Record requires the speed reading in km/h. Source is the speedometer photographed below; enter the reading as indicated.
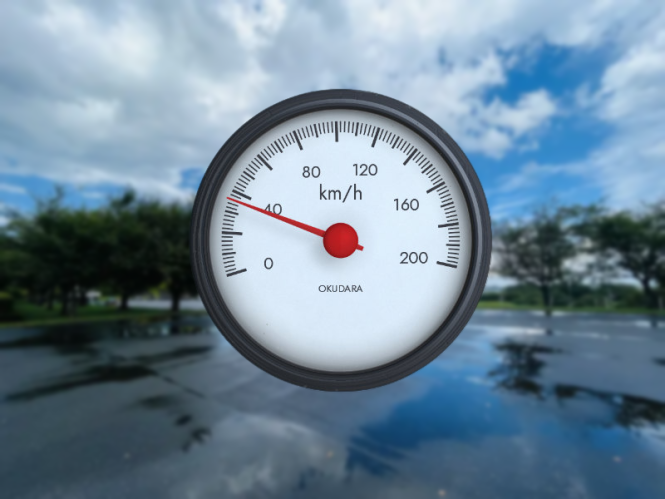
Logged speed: 36 km/h
